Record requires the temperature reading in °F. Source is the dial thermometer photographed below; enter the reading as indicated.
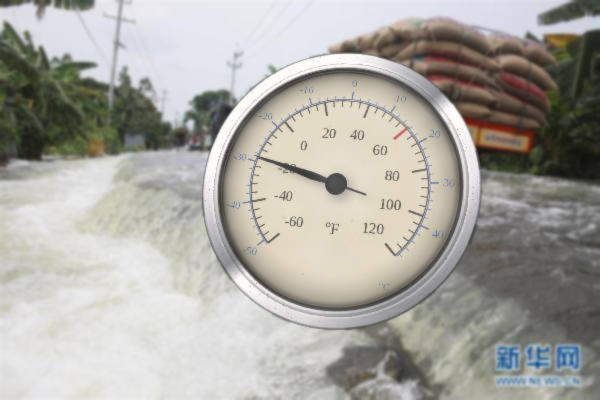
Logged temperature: -20 °F
